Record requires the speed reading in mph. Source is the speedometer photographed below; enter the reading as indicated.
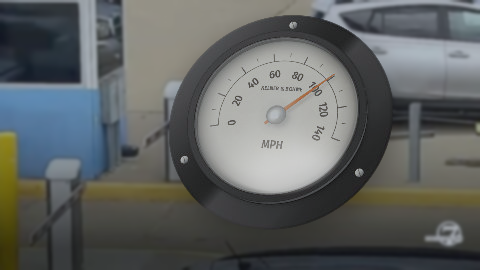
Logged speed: 100 mph
